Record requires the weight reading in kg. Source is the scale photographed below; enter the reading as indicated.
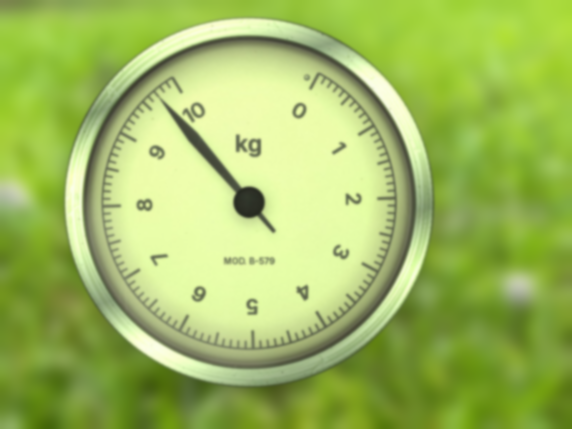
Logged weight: 9.7 kg
